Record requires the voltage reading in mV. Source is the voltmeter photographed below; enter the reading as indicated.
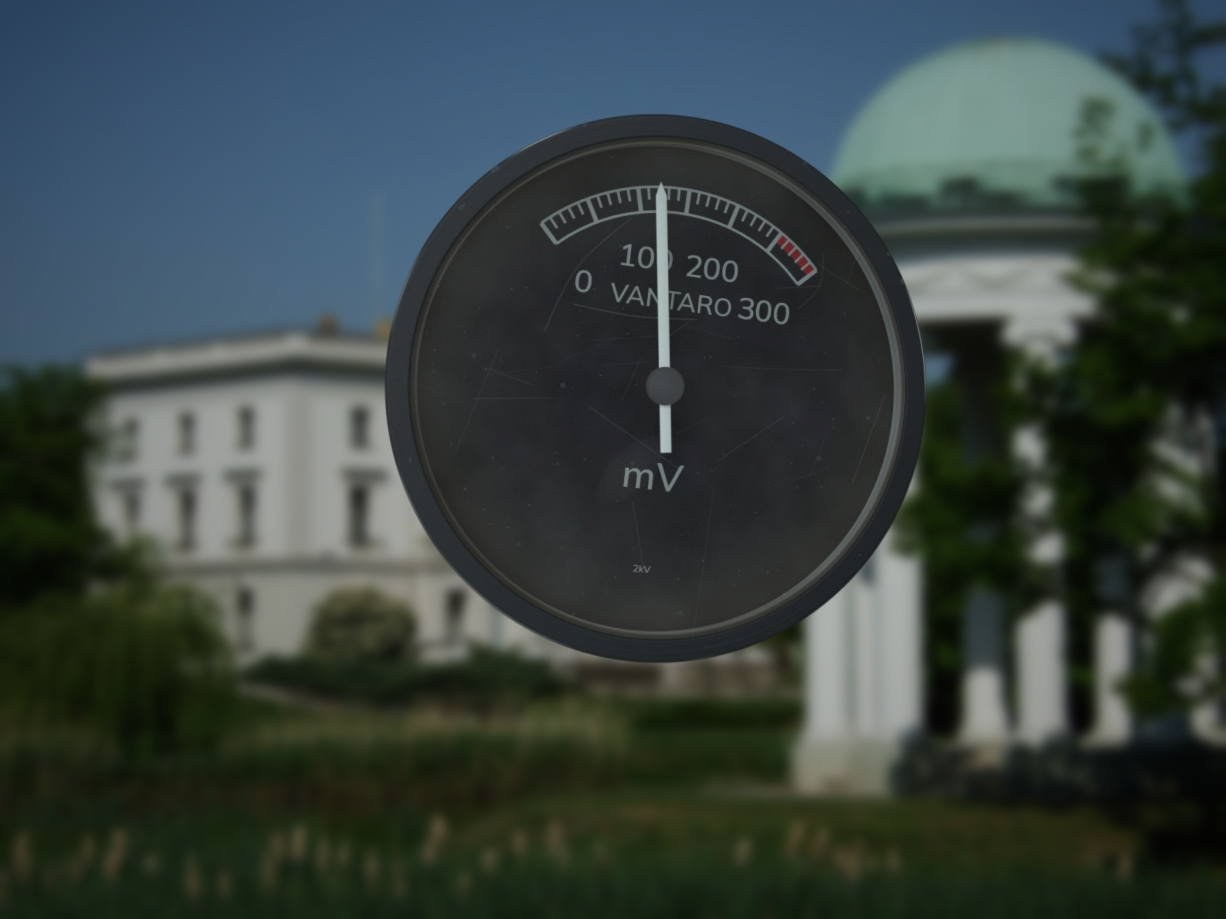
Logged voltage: 120 mV
